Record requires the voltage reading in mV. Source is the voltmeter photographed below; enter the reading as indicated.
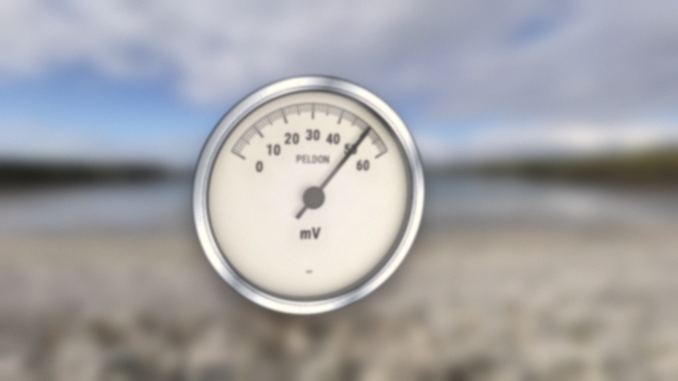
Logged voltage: 50 mV
